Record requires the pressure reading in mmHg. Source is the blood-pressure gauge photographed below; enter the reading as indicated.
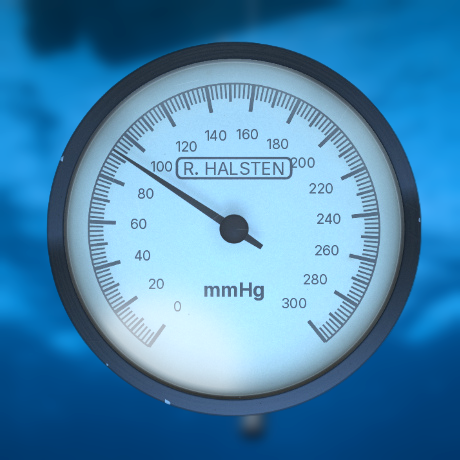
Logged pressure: 92 mmHg
